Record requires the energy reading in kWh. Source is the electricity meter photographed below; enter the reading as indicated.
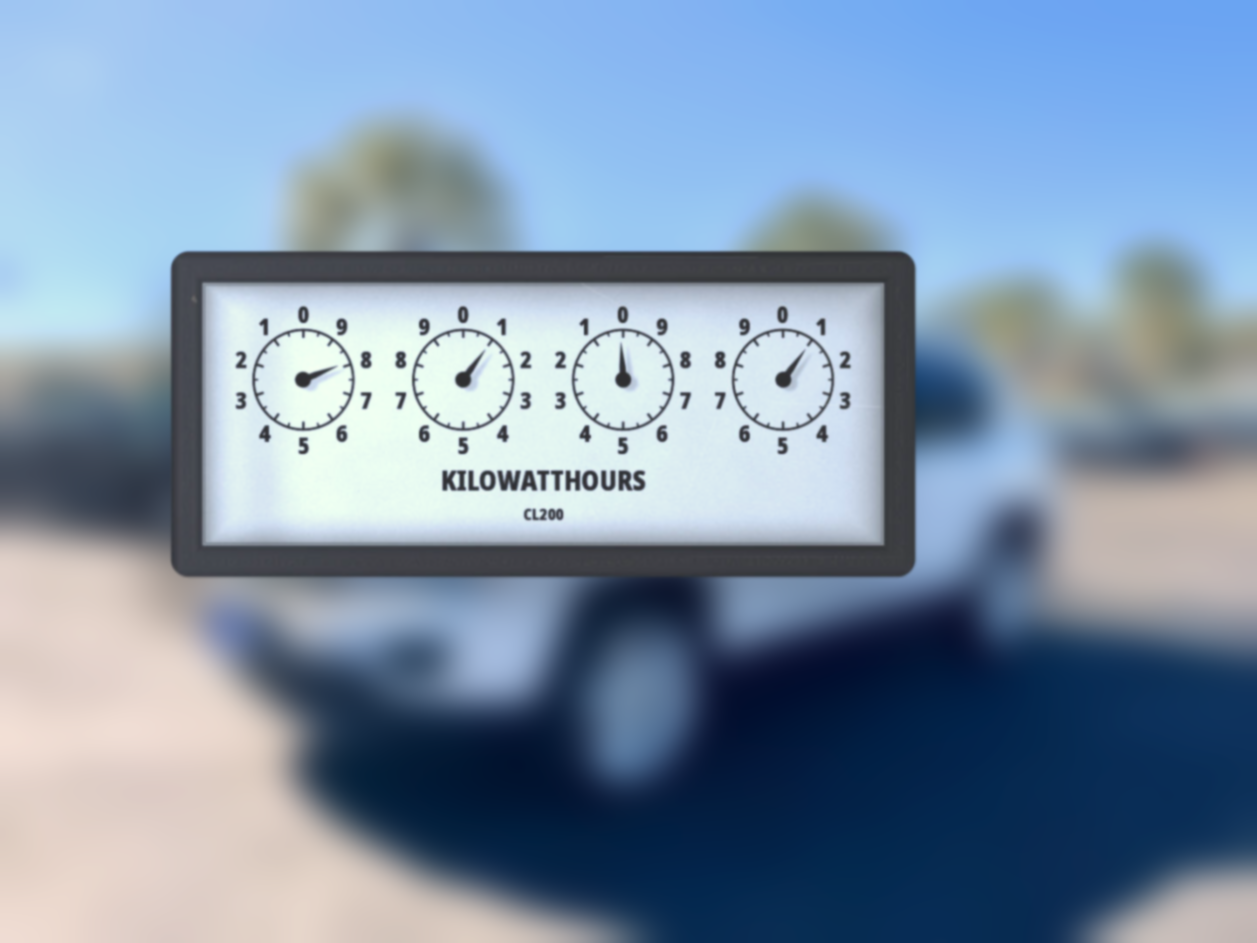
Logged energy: 8101 kWh
